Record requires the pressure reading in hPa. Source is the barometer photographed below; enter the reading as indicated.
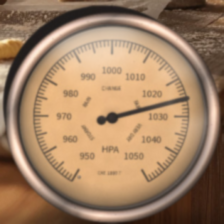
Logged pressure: 1025 hPa
